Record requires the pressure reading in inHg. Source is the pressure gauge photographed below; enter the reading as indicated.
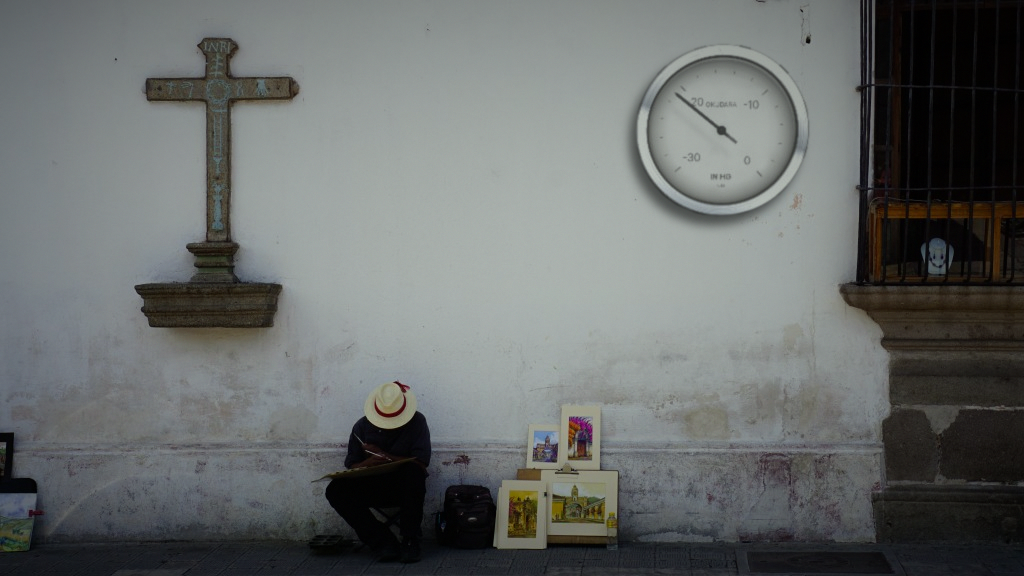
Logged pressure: -21 inHg
